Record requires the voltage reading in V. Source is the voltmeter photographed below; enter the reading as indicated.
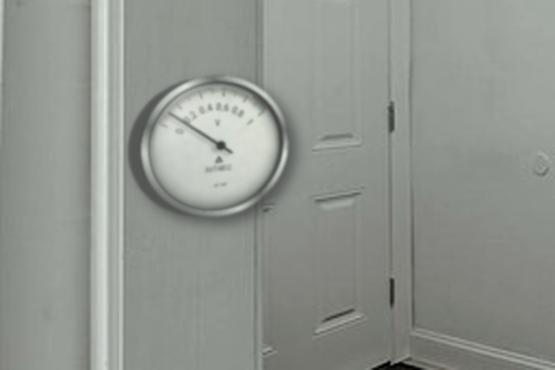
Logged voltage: 0.1 V
